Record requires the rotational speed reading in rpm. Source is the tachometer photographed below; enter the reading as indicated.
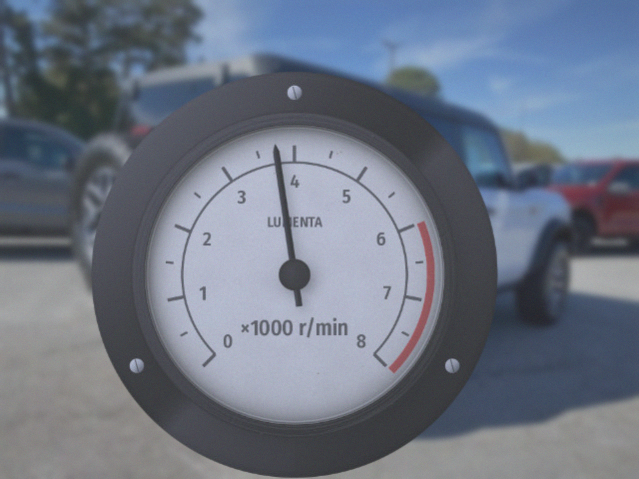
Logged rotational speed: 3750 rpm
